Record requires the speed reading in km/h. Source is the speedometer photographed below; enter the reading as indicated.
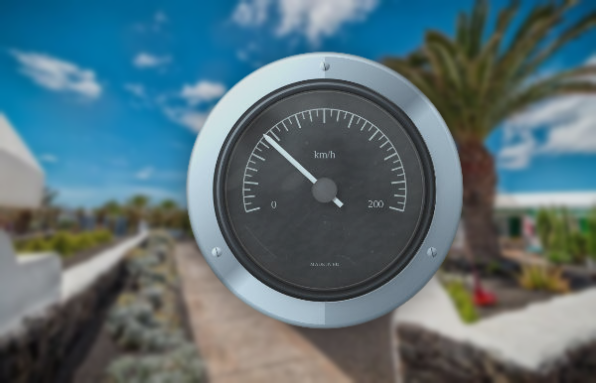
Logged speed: 55 km/h
